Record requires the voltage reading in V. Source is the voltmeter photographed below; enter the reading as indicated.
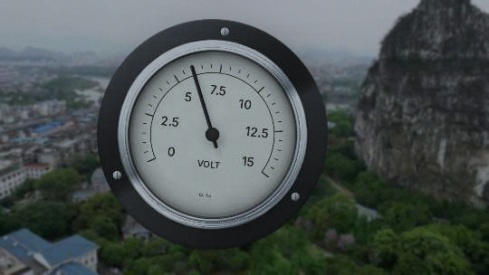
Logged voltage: 6 V
